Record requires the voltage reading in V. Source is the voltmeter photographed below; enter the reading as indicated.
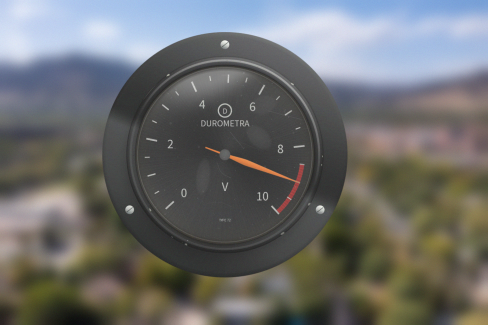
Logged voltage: 9 V
